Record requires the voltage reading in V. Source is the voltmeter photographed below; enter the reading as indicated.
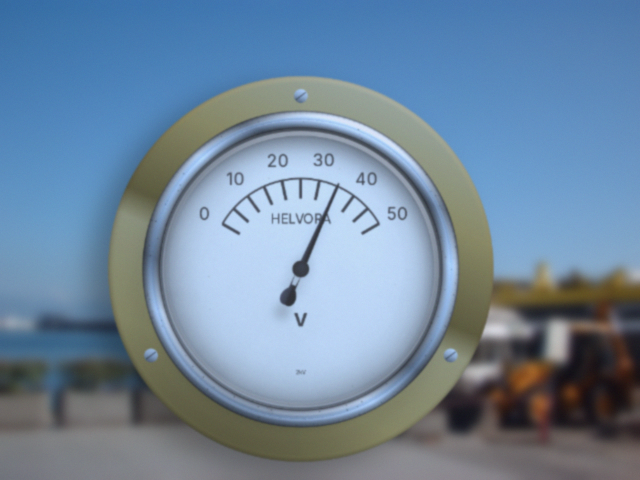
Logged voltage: 35 V
